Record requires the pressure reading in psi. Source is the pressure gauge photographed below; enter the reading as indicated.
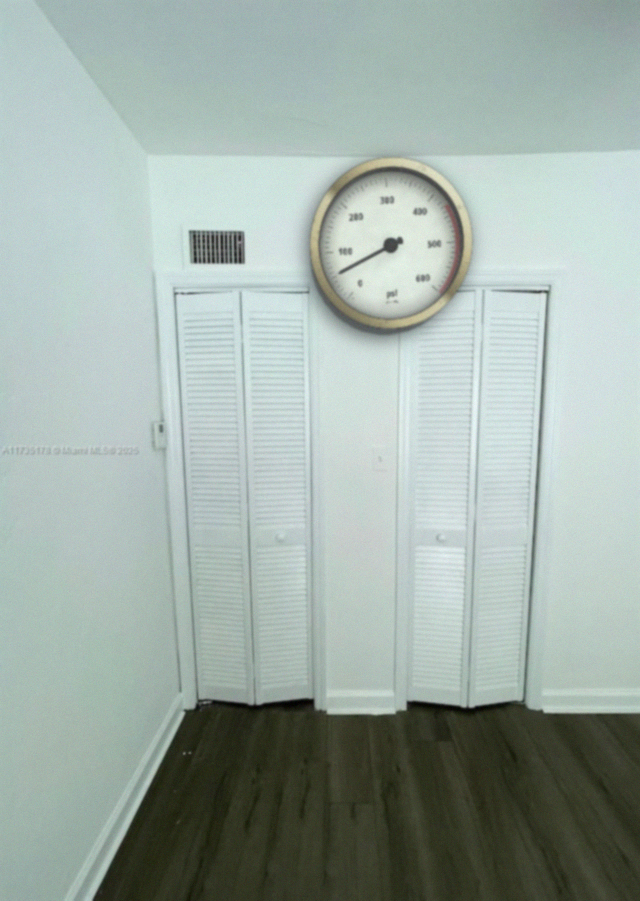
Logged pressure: 50 psi
